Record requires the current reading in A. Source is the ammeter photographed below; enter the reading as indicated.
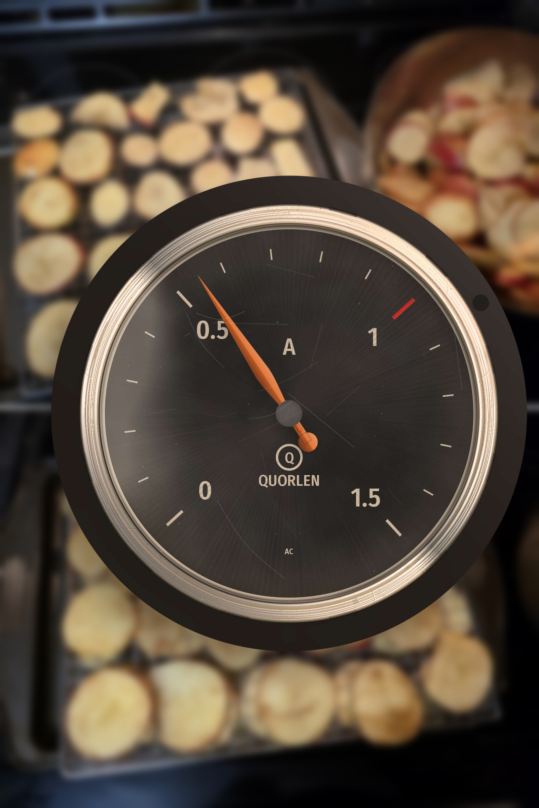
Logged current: 0.55 A
